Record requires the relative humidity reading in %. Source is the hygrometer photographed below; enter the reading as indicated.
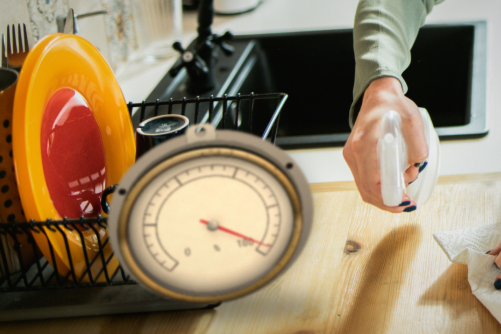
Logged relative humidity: 96 %
